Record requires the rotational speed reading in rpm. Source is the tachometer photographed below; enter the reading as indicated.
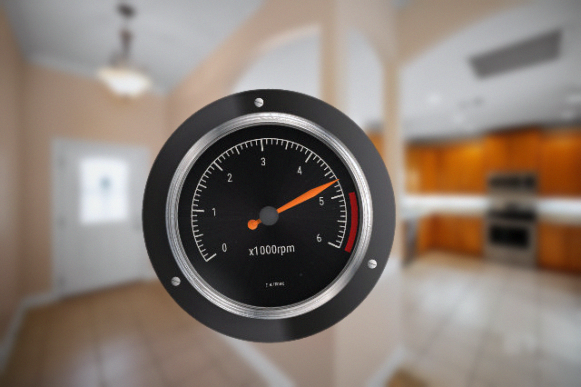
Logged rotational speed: 4700 rpm
